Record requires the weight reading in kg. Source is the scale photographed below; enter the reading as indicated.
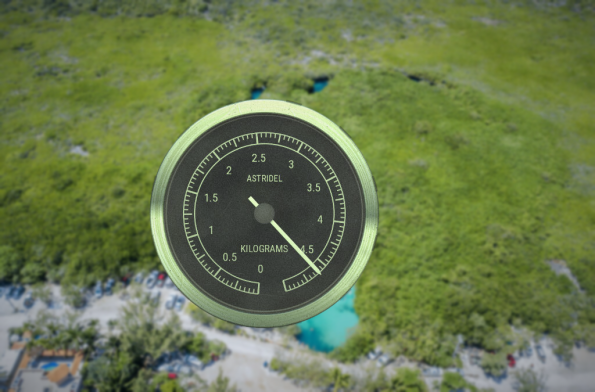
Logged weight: 4.6 kg
